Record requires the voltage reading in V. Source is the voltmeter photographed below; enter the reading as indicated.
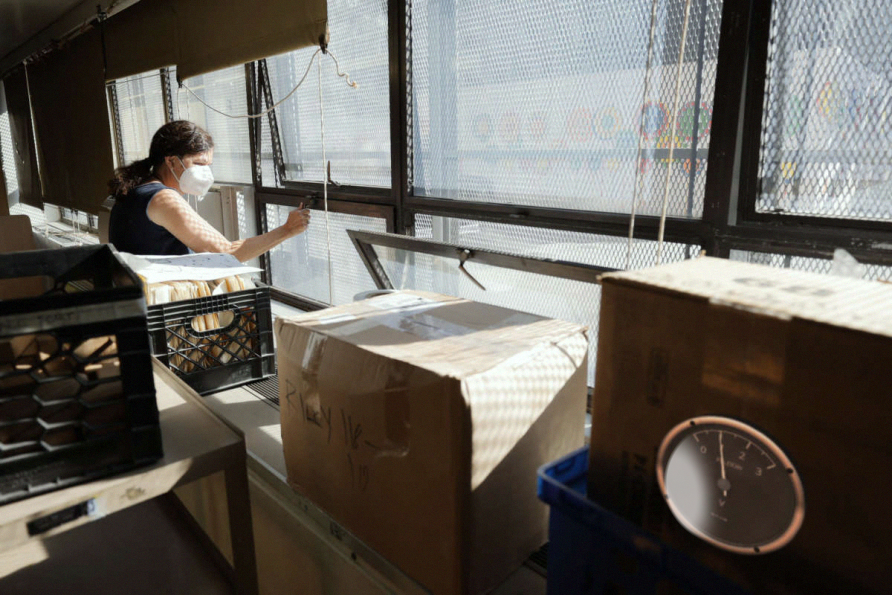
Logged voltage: 1 V
